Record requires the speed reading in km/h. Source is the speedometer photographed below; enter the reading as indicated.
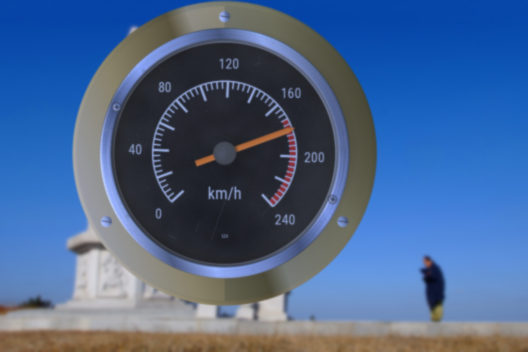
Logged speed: 180 km/h
